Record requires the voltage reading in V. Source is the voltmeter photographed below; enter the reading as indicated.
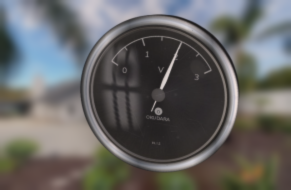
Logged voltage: 2 V
